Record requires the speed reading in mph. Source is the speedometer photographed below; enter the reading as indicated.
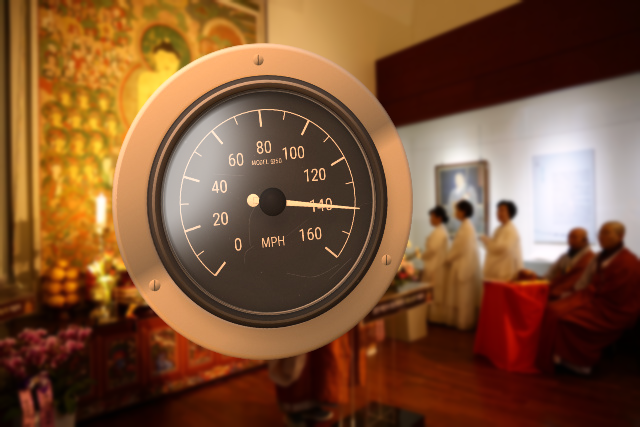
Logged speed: 140 mph
